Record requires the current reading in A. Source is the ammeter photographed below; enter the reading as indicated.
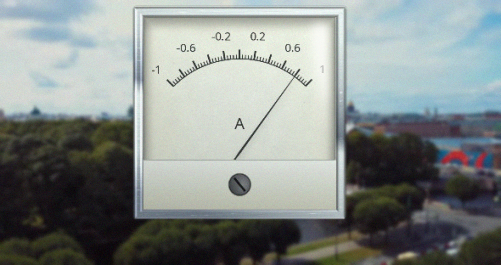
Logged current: 0.8 A
